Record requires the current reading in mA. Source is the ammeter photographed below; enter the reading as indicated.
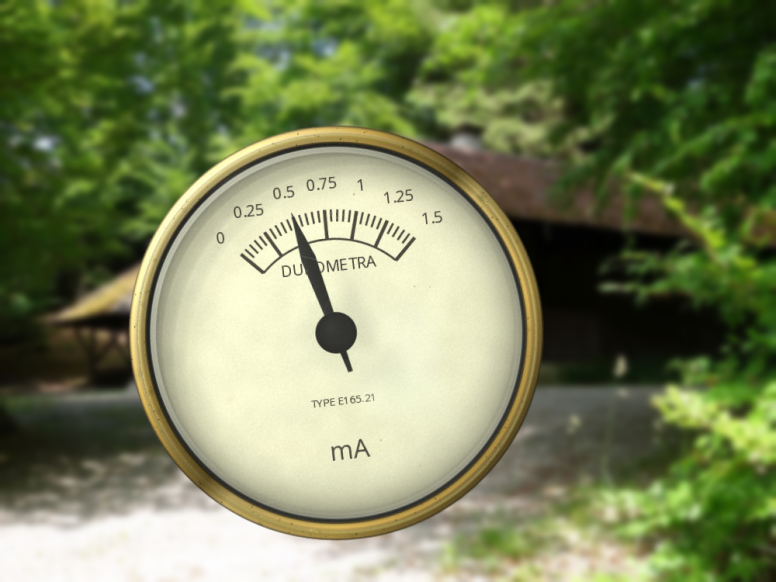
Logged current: 0.5 mA
